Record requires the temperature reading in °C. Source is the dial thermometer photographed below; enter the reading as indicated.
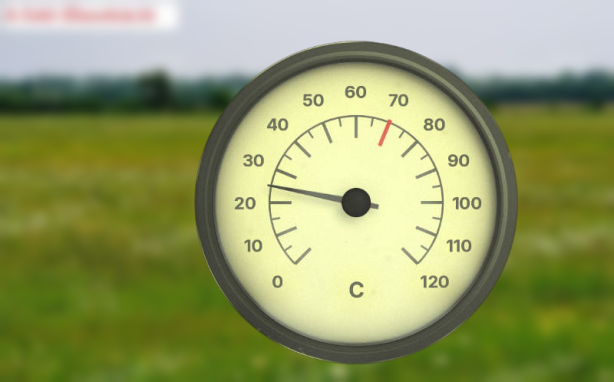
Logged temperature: 25 °C
